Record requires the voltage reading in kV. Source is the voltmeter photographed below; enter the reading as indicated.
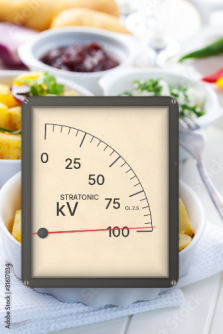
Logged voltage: 97.5 kV
